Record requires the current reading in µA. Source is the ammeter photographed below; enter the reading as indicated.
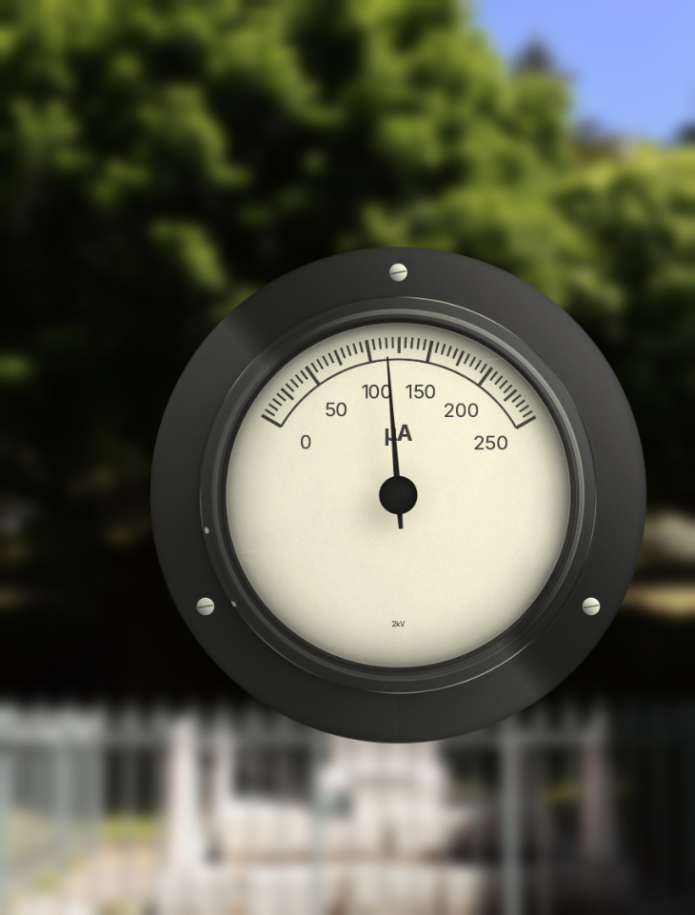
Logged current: 115 µA
